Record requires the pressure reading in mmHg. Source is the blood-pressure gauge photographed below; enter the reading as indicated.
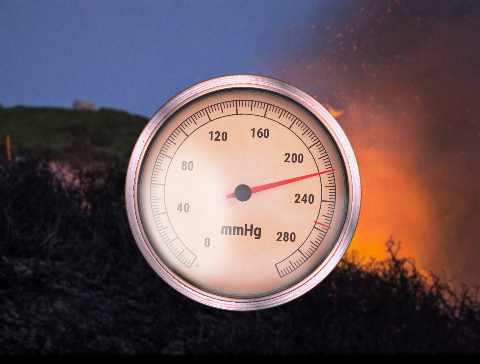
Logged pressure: 220 mmHg
